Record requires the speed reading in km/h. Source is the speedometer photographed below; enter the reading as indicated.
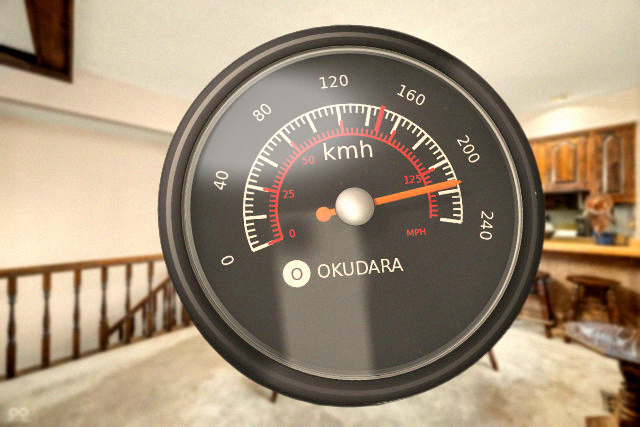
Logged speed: 216 km/h
